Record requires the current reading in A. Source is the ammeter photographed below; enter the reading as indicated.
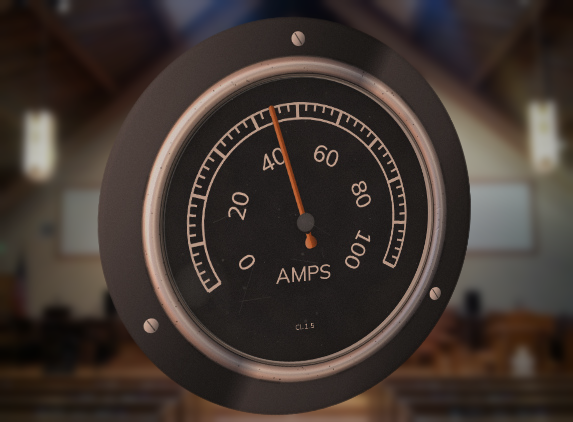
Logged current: 44 A
